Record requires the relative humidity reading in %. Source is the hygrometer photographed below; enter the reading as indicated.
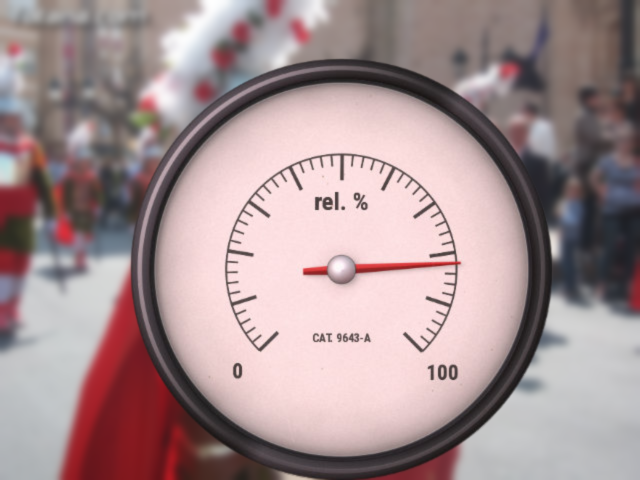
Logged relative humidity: 82 %
